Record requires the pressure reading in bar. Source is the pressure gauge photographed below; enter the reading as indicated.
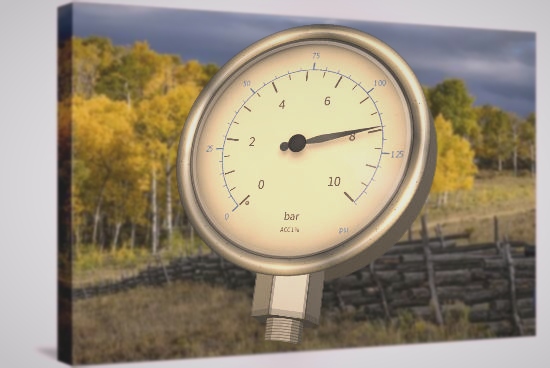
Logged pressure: 8 bar
